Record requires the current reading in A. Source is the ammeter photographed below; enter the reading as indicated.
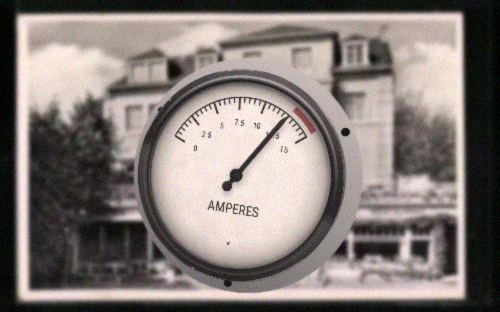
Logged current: 12.5 A
